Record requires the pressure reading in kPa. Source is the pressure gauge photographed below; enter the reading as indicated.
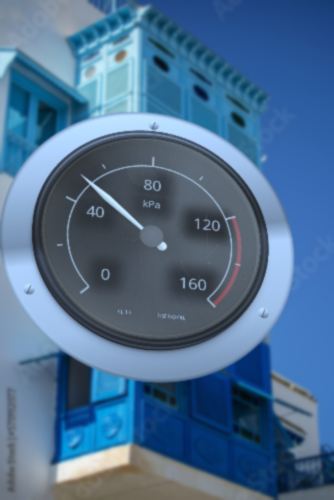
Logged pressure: 50 kPa
